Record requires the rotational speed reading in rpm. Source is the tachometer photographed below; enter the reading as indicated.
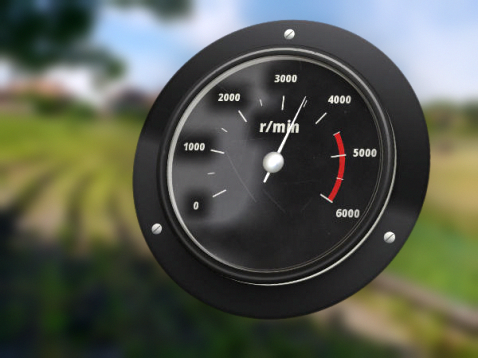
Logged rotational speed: 3500 rpm
